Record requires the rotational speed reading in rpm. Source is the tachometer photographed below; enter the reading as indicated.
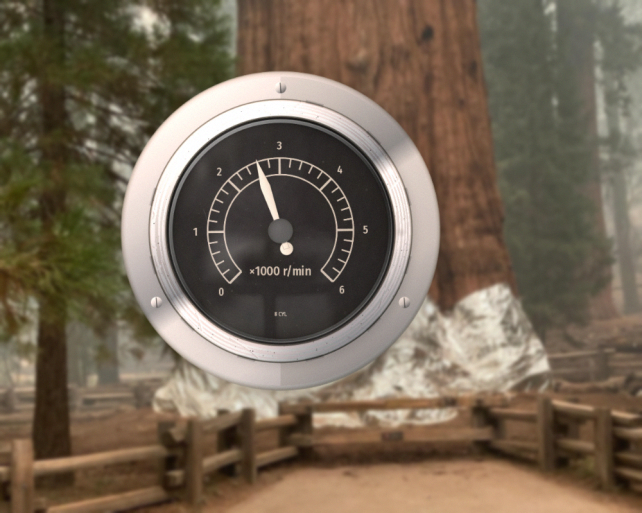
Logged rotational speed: 2600 rpm
